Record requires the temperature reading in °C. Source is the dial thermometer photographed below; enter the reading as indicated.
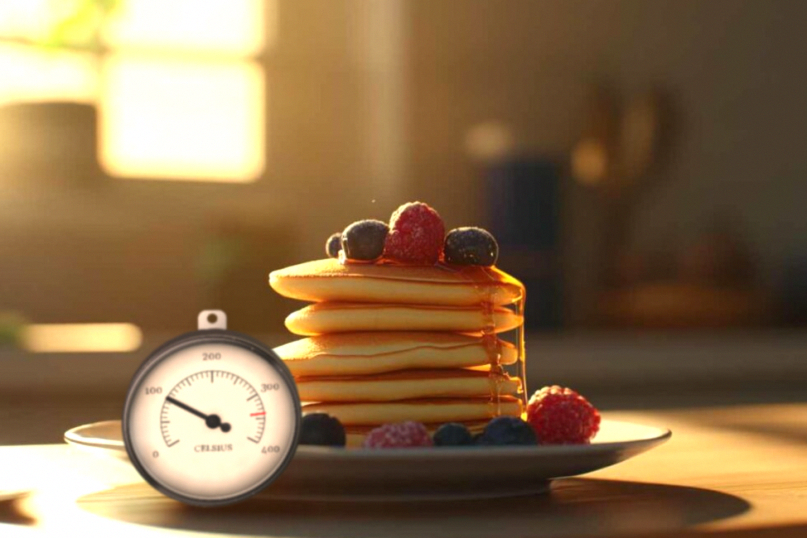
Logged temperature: 100 °C
